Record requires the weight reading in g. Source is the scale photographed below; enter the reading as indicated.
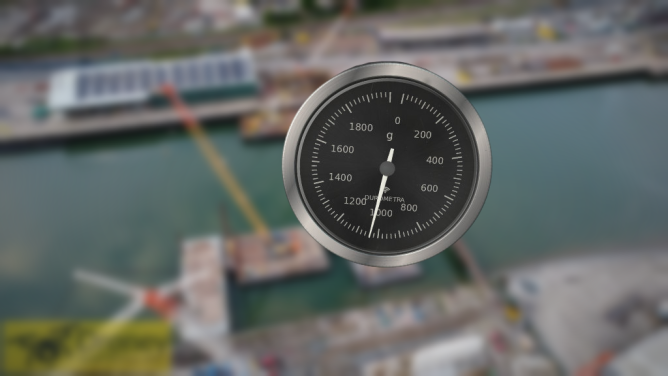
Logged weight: 1040 g
